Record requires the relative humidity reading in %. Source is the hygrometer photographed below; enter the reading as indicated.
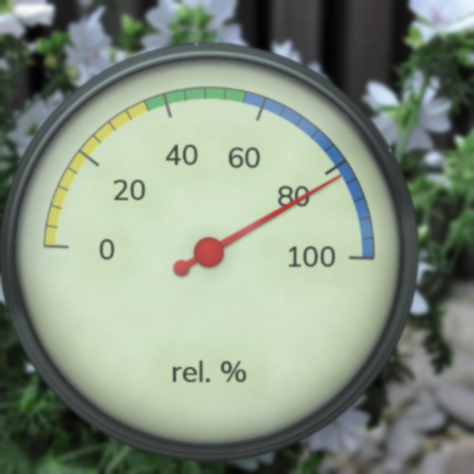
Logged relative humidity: 82 %
